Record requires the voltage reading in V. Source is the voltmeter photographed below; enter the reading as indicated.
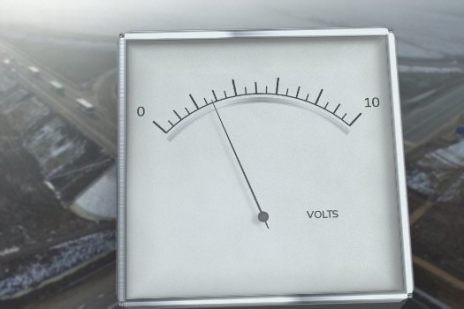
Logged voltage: 2.75 V
